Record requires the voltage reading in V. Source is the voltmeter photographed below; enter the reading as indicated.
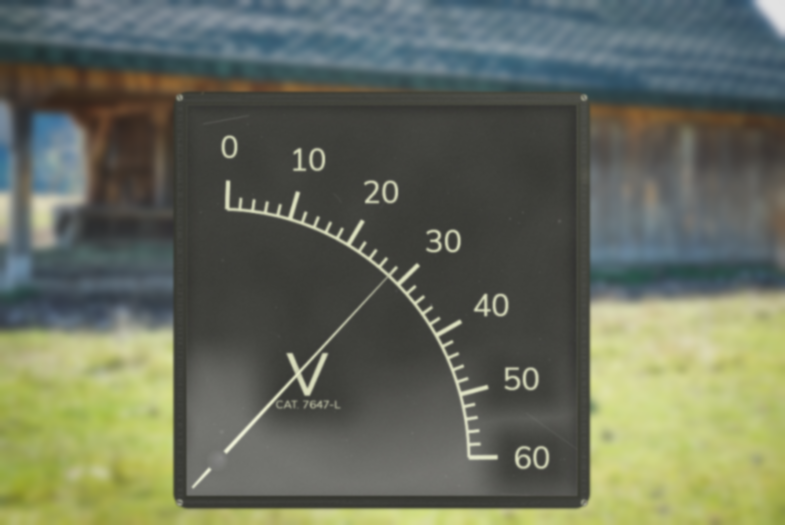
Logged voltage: 28 V
